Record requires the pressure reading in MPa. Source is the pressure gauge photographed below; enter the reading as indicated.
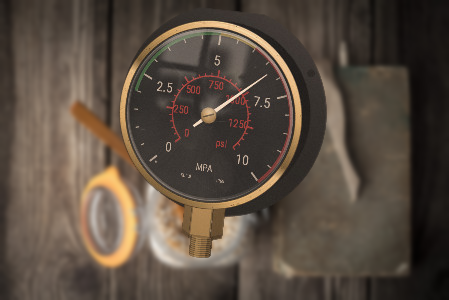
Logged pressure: 6.75 MPa
